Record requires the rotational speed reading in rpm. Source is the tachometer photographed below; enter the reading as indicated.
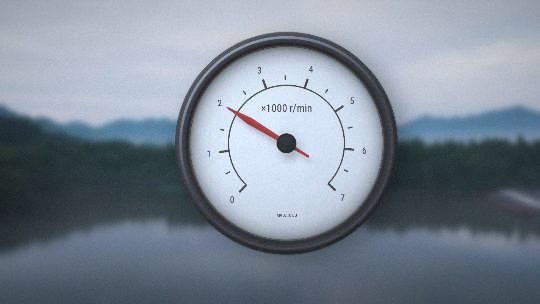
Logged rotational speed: 2000 rpm
